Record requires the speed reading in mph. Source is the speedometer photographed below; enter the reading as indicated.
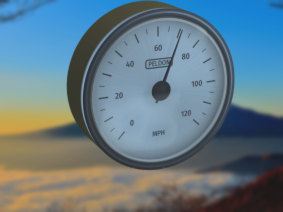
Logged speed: 70 mph
